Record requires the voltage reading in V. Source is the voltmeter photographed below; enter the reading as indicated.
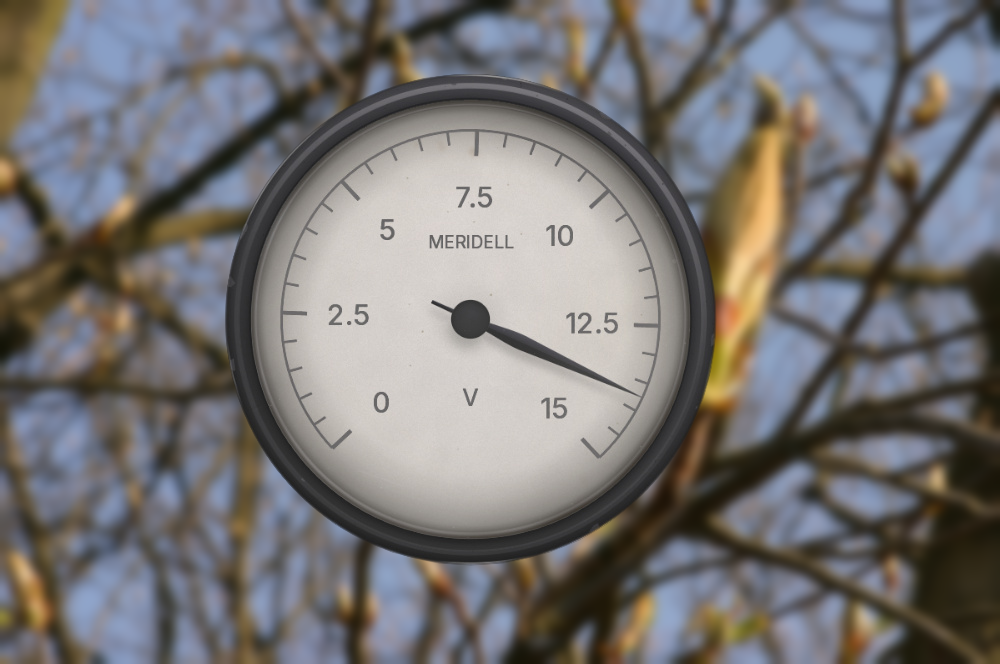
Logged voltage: 13.75 V
